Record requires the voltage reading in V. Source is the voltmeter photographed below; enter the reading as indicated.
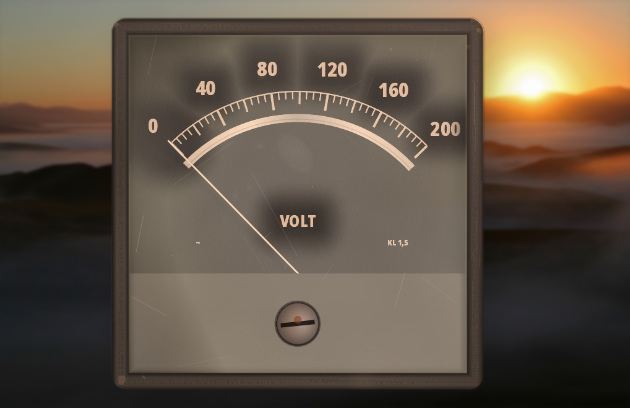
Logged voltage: 0 V
